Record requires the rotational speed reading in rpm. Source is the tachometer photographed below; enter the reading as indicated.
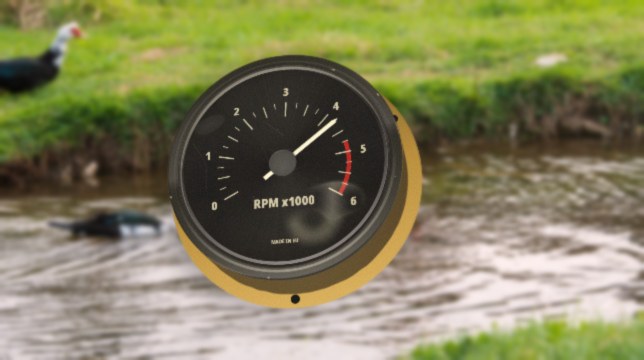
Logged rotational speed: 4250 rpm
